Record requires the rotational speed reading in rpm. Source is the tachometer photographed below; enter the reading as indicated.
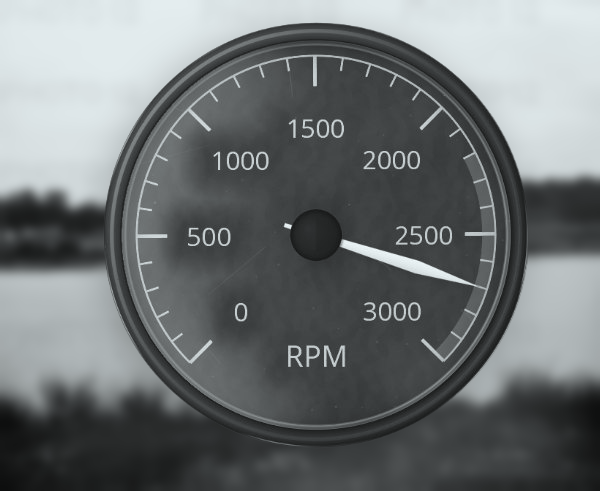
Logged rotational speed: 2700 rpm
